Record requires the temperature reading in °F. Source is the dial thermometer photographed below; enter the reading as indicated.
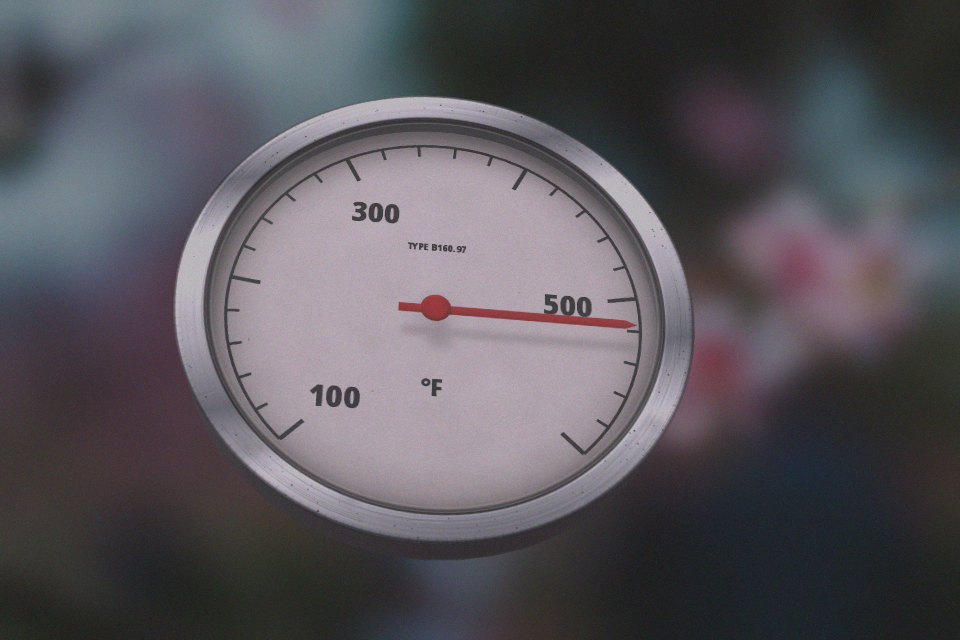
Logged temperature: 520 °F
